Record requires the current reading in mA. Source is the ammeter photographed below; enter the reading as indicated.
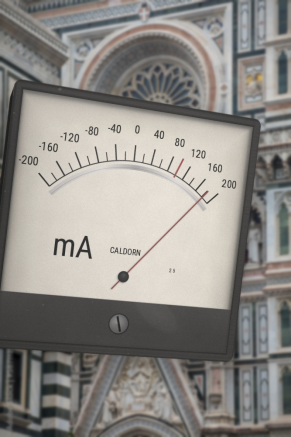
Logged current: 180 mA
